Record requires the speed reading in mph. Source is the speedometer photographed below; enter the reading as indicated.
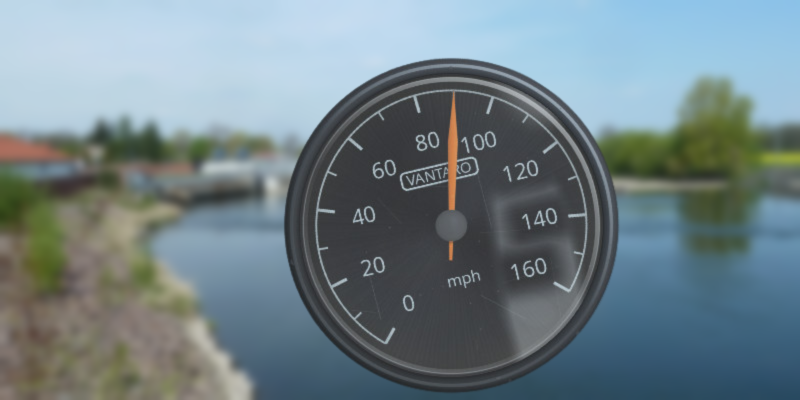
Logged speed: 90 mph
